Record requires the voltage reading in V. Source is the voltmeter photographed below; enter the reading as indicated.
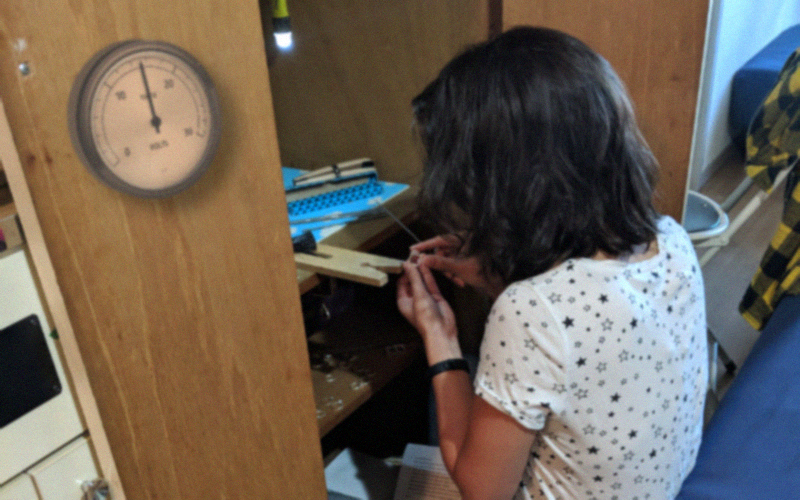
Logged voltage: 15 V
